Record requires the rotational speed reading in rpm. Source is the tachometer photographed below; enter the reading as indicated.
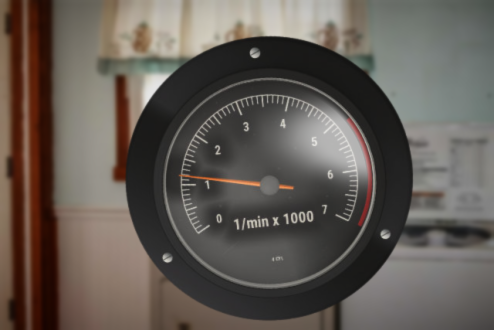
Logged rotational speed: 1200 rpm
